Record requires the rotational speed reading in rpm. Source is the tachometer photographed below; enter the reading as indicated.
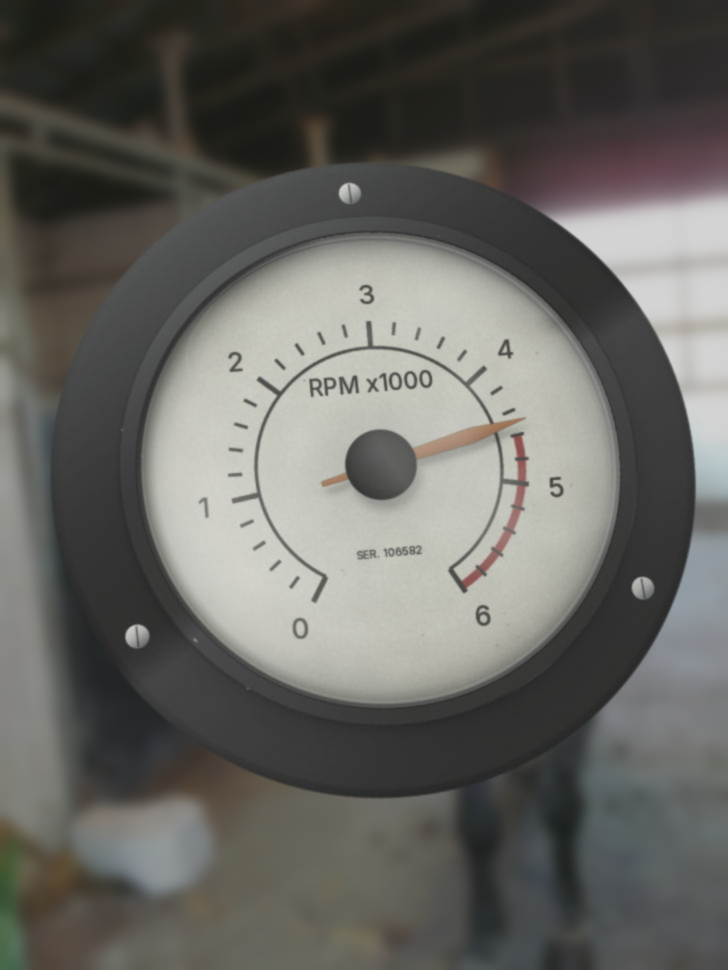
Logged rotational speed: 4500 rpm
